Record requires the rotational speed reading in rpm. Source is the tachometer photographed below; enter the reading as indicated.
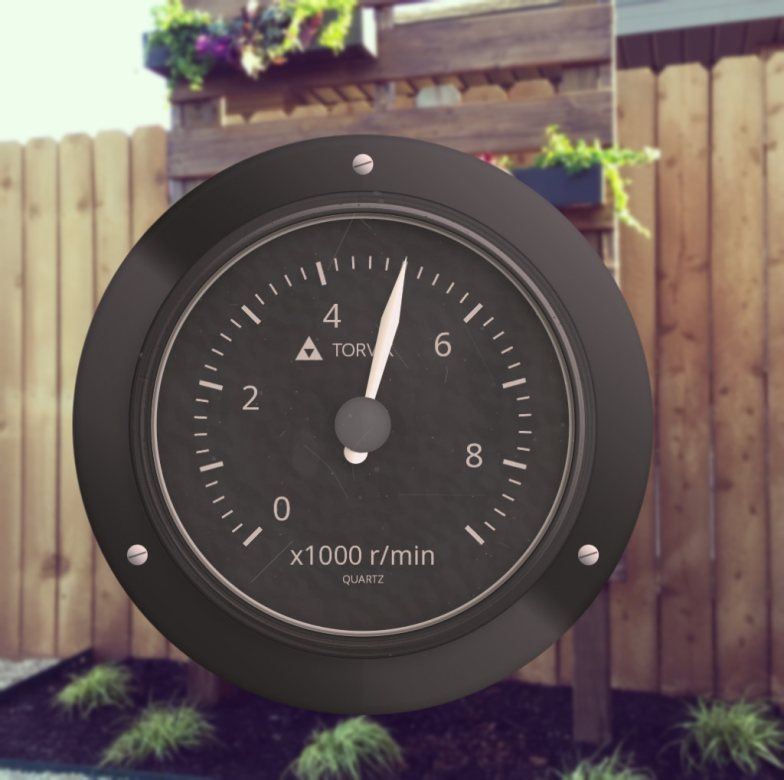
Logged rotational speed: 5000 rpm
